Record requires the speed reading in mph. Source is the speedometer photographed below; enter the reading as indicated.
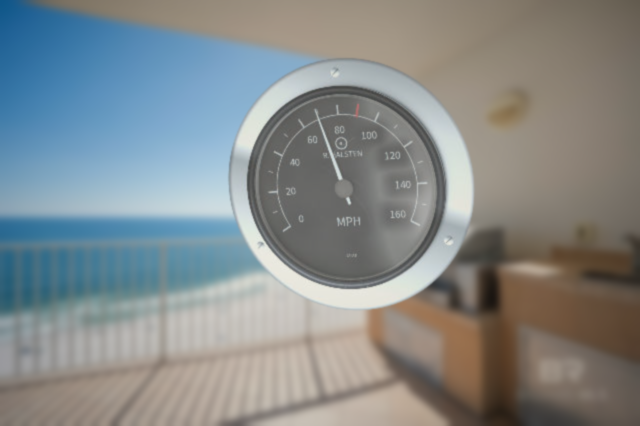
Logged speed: 70 mph
